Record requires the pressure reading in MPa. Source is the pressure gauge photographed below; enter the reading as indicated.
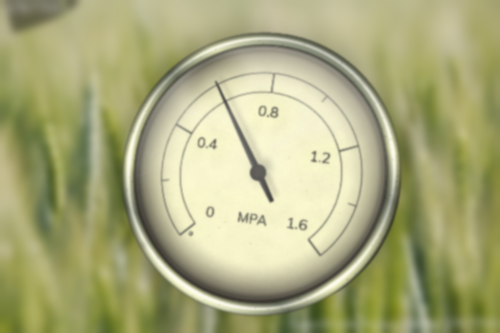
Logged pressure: 0.6 MPa
